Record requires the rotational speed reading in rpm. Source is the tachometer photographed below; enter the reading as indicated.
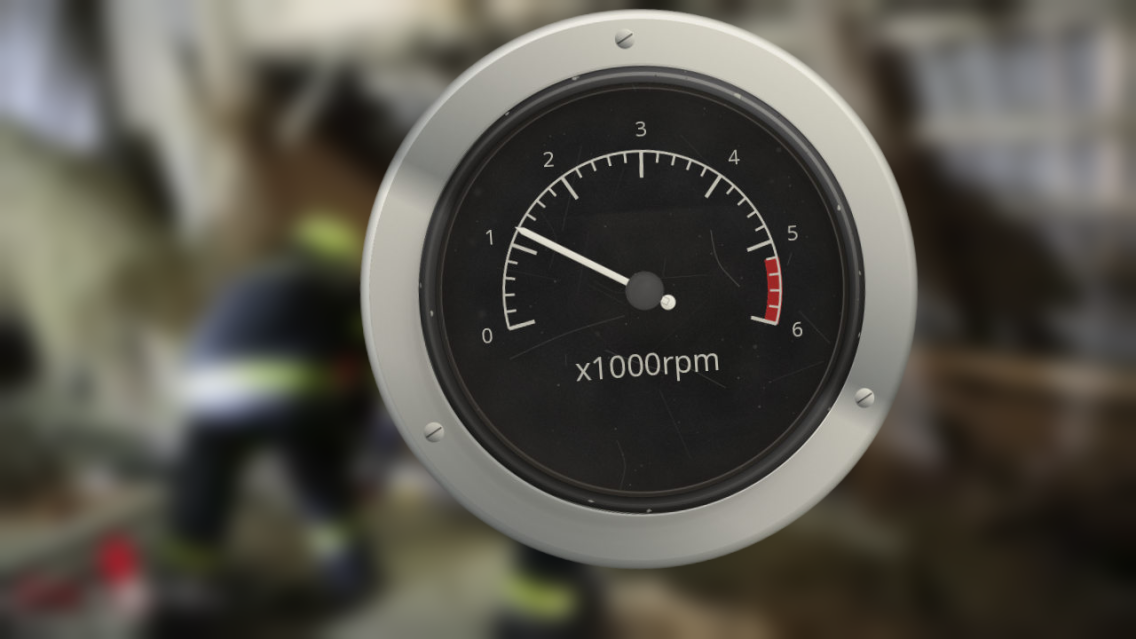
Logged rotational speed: 1200 rpm
